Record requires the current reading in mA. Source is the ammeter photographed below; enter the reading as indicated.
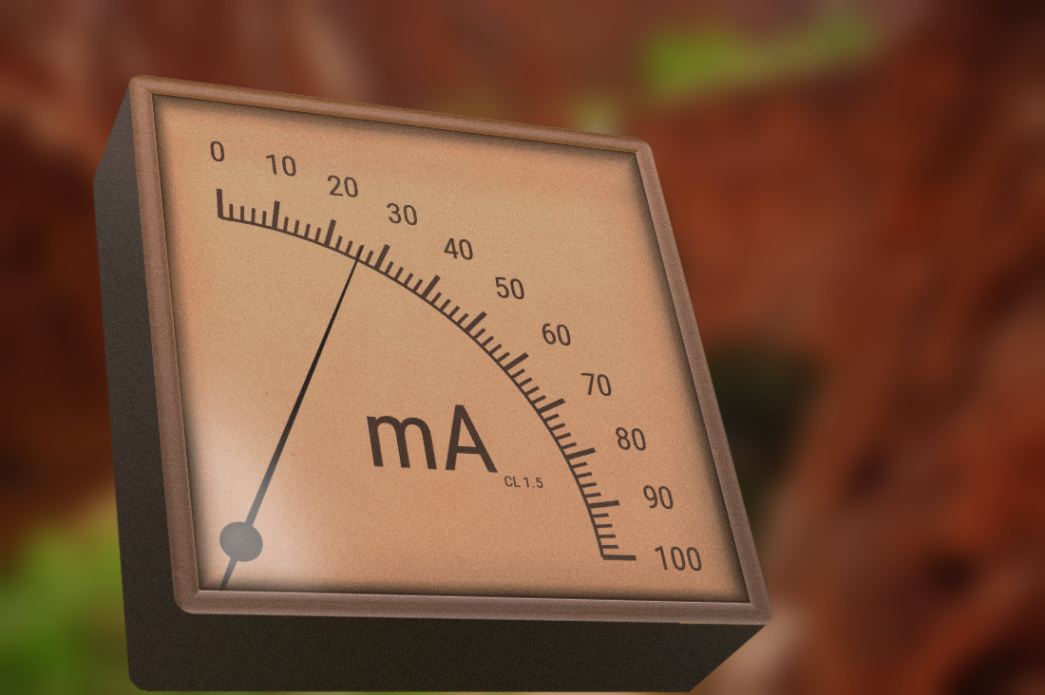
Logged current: 26 mA
